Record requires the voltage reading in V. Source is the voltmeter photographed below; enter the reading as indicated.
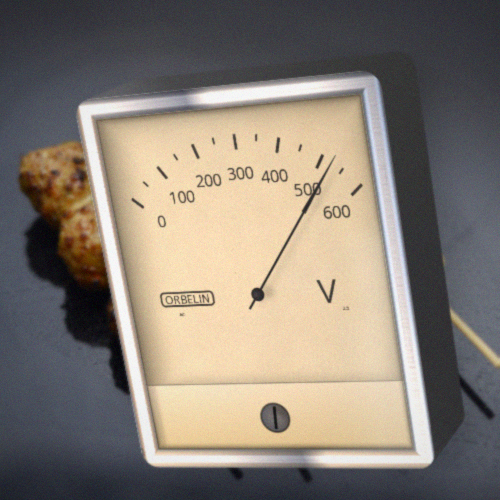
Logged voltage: 525 V
